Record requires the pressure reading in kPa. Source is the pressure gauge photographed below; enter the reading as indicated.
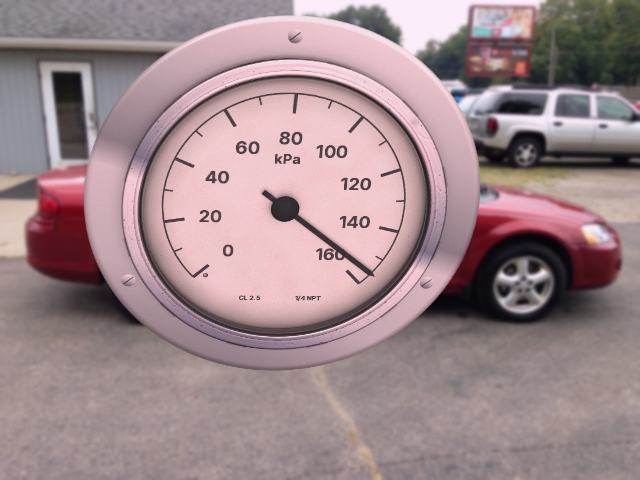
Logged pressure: 155 kPa
